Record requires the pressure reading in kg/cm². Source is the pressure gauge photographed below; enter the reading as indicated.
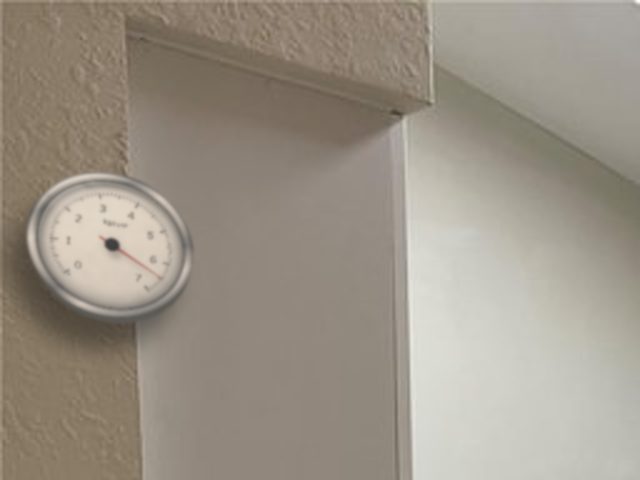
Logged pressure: 6.5 kg/cm²
